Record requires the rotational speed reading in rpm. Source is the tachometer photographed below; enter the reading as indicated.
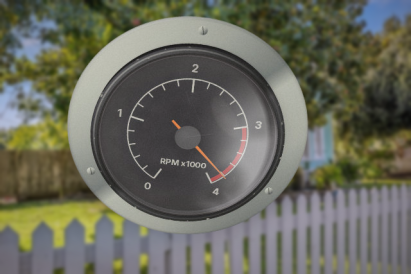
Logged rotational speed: 3800 rpm
